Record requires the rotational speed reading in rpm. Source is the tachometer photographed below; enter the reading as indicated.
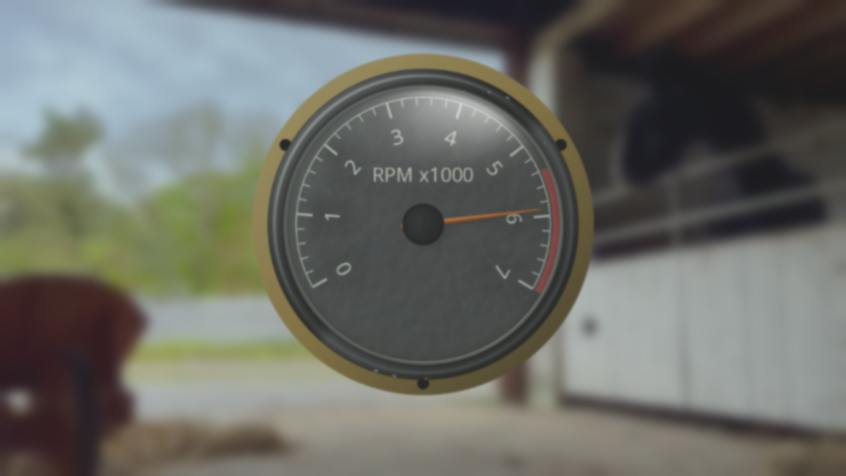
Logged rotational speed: 5900 rpm
